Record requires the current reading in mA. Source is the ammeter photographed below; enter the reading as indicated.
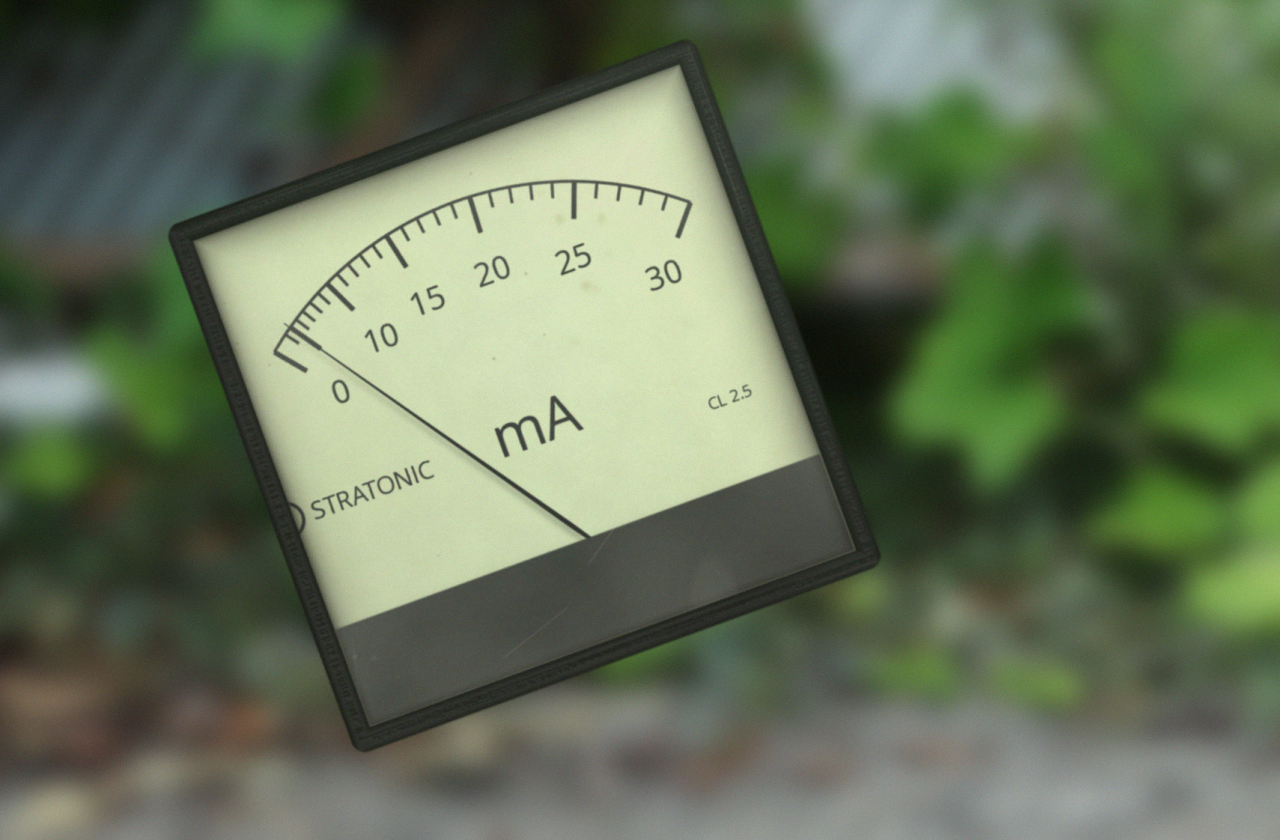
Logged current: 5 mA
